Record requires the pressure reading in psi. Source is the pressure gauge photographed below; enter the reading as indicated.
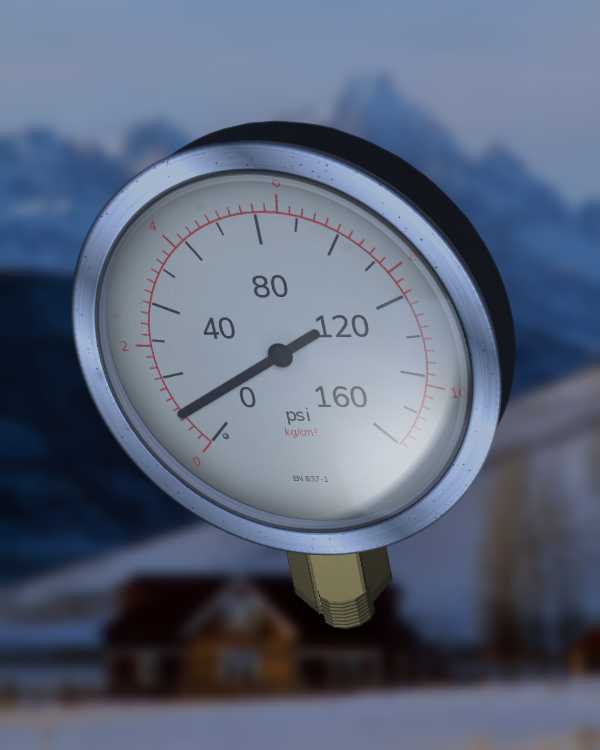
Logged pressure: 10 psi
